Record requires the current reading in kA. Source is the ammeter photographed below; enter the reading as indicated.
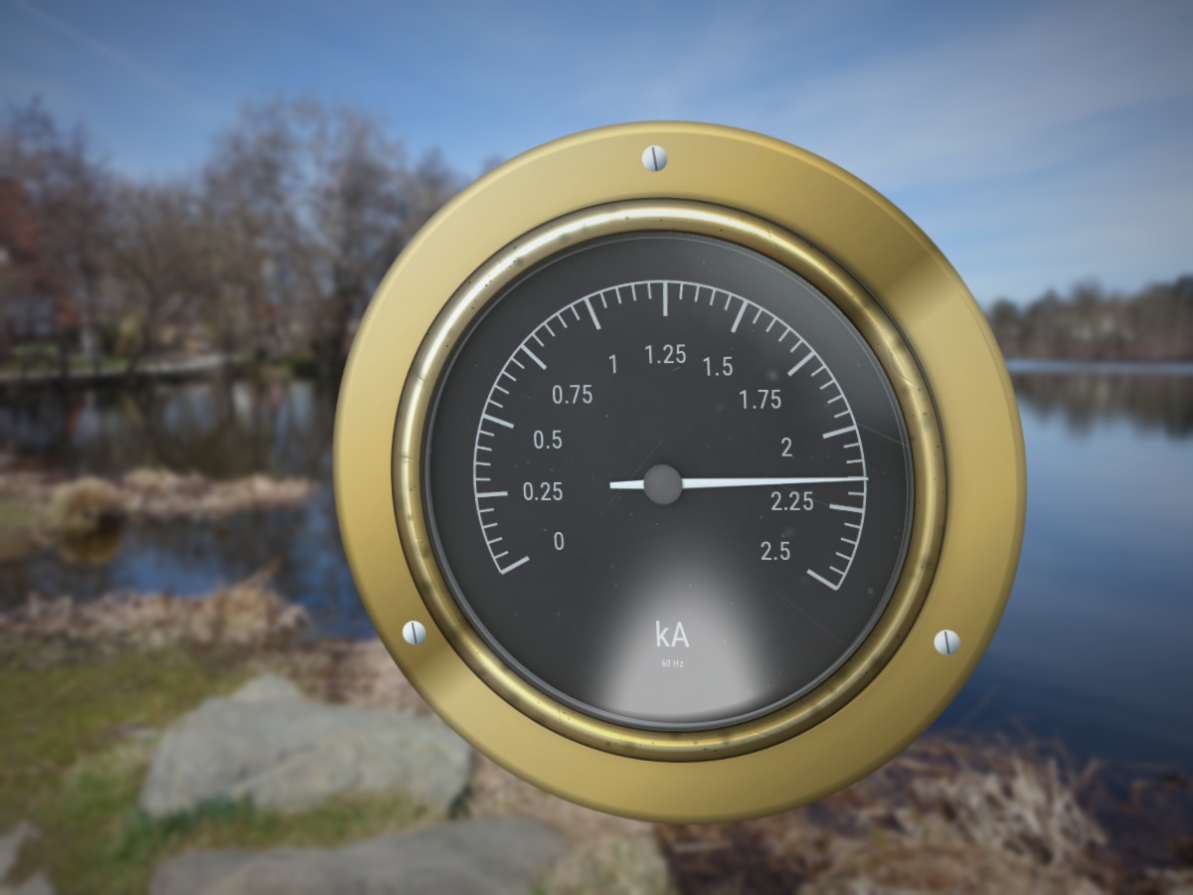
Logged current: 2.15 kA
